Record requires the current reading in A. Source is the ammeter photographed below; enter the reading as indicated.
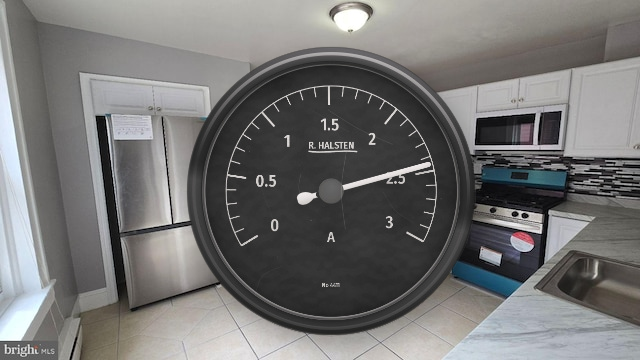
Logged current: 2.45 A
